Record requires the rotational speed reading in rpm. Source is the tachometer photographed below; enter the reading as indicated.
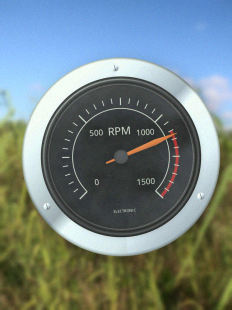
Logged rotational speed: 1125 rpm
